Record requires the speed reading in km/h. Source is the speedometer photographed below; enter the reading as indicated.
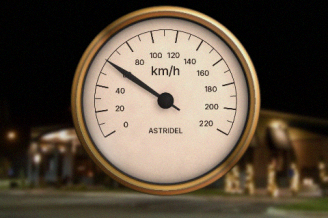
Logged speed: 60 km/h
